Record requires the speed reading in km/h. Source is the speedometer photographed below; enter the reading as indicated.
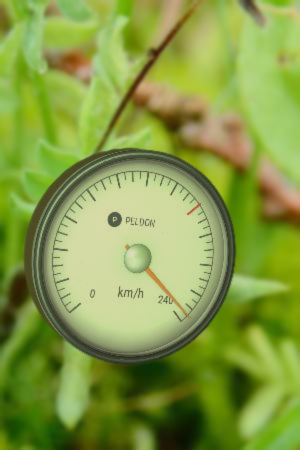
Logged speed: 235 km/h
